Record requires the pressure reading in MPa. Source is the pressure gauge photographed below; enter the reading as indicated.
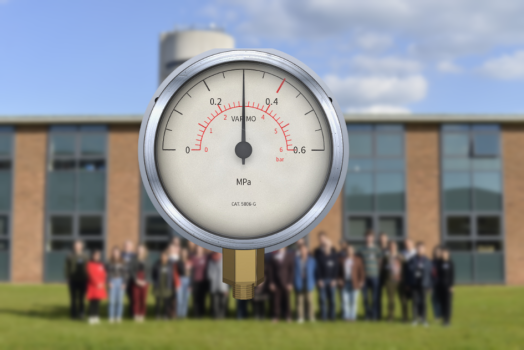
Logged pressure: 0.3 MPa
